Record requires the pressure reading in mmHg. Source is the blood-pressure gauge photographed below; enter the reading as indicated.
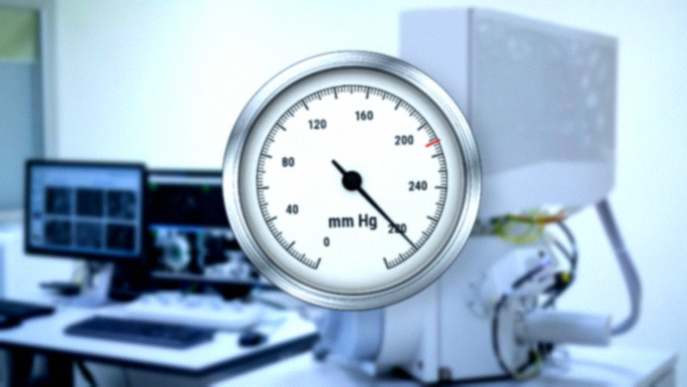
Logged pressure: 280 mmHg
